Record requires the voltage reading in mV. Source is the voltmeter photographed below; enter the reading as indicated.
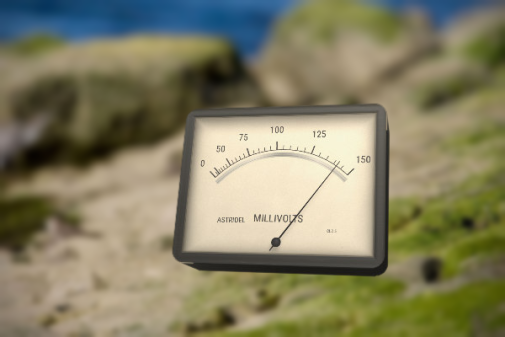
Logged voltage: 142.5 mV
